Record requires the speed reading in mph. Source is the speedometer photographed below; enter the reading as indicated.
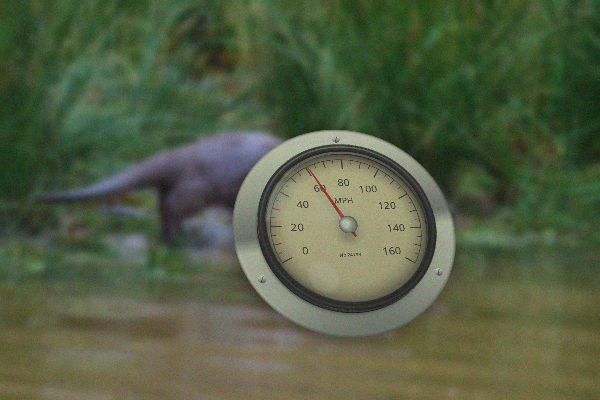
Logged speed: 60 mph
